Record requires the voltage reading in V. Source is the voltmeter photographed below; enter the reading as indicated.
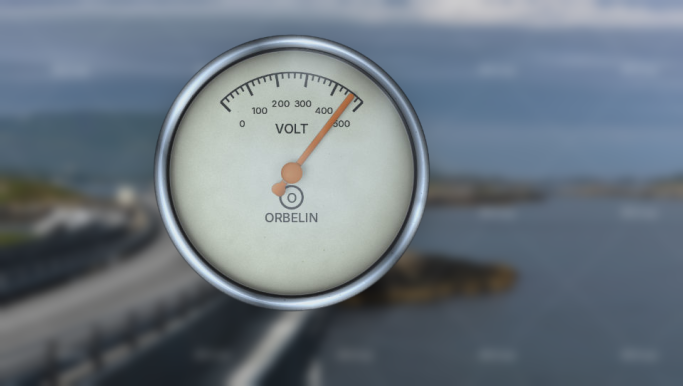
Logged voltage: 460 V
